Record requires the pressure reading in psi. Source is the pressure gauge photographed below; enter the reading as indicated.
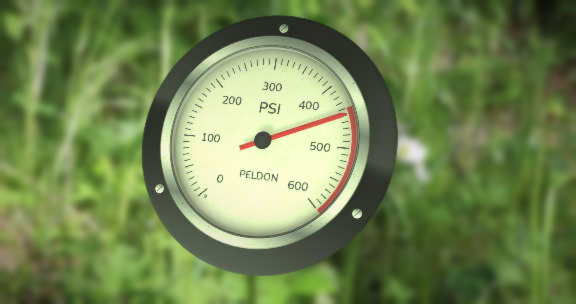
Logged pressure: 450 psi
